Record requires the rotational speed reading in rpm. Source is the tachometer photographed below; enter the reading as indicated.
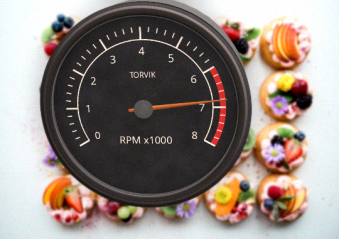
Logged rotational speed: 6800 rpm
